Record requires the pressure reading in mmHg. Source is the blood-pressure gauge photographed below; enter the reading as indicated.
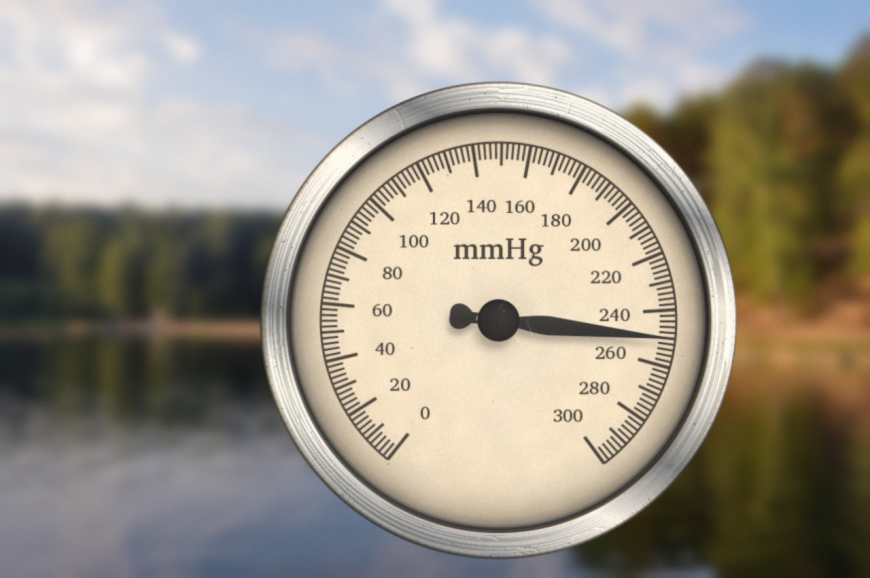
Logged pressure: 250 mmHg
